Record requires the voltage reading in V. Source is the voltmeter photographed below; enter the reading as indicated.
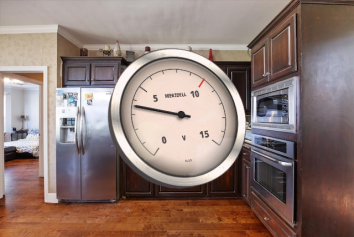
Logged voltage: 3.5 V
